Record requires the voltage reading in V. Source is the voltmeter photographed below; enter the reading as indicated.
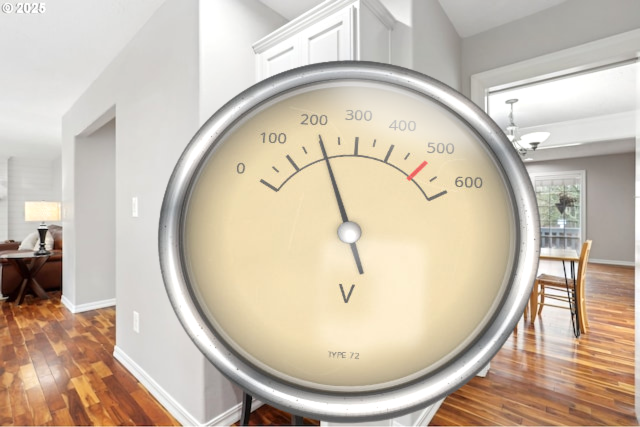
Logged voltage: 200 V
